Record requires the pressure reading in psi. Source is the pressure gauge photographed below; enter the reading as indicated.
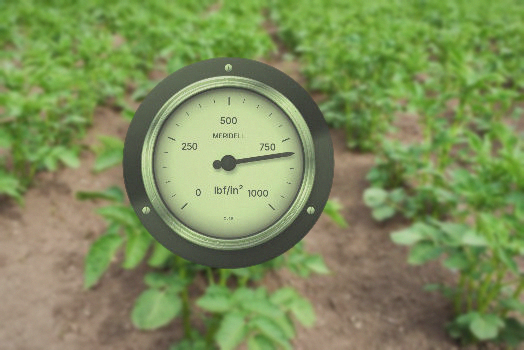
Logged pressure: 800 psi
